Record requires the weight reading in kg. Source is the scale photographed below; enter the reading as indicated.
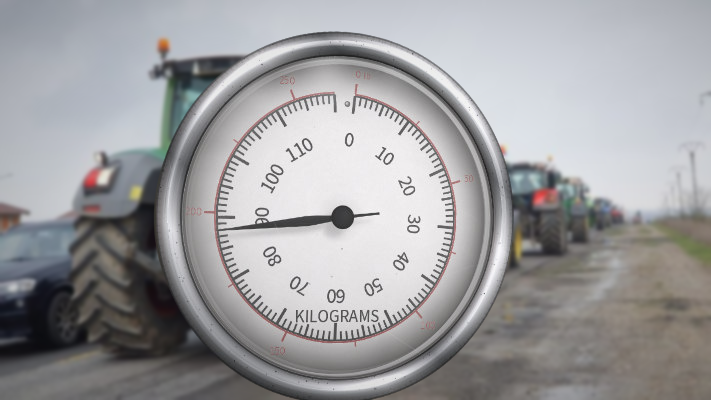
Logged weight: 88 kg
